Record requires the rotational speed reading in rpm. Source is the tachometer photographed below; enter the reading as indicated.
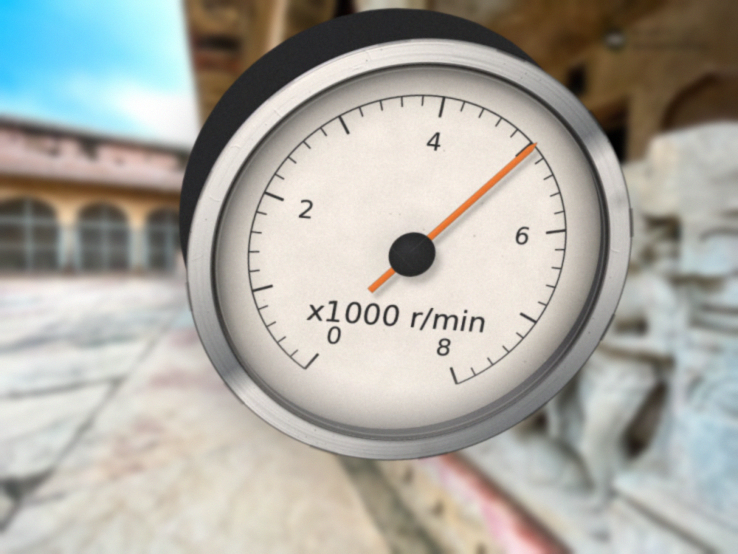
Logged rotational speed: 5000 rpm
